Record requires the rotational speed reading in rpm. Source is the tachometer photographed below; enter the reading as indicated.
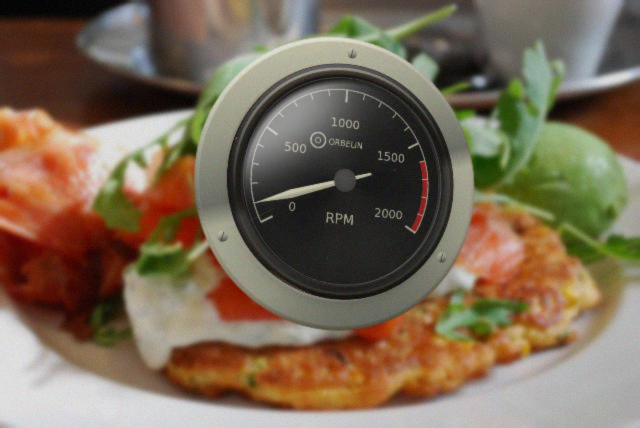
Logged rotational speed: 100 rpm
